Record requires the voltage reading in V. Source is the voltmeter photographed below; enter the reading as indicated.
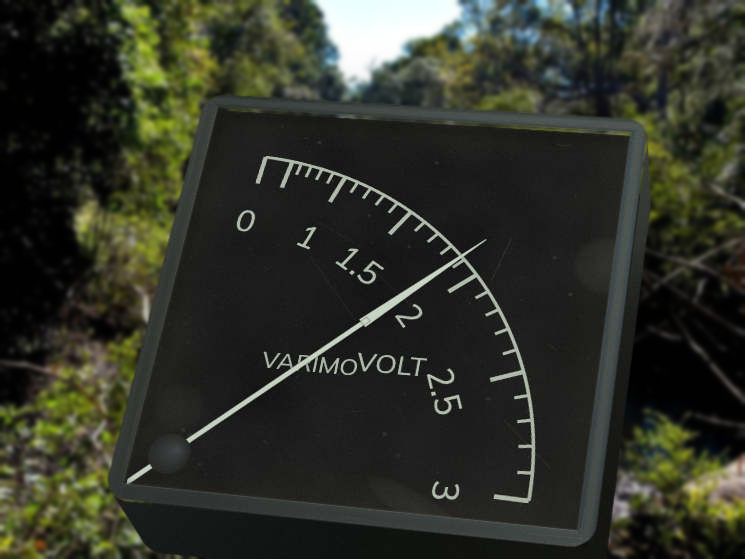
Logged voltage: 1.9 V
